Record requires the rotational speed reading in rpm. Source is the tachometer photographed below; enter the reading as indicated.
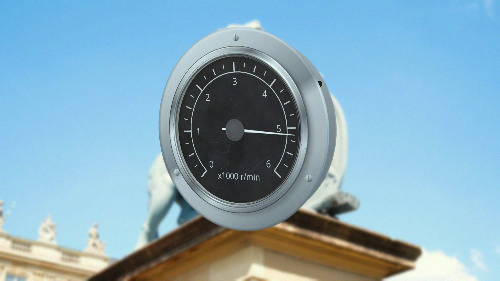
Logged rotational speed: 5125 rpm
